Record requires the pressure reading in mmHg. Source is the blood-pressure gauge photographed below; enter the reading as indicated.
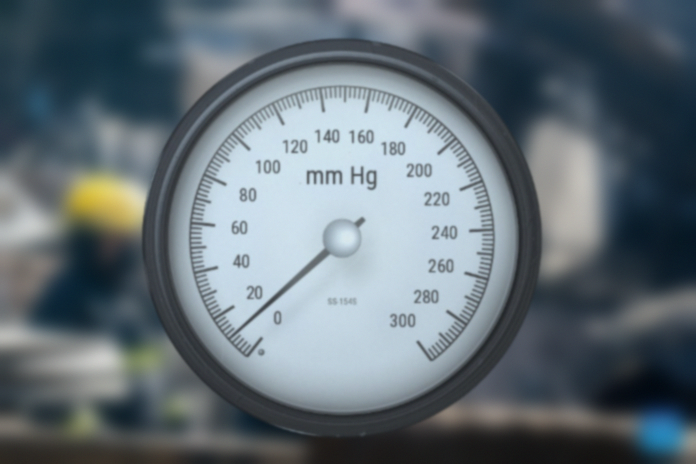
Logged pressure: 10 mmHg
